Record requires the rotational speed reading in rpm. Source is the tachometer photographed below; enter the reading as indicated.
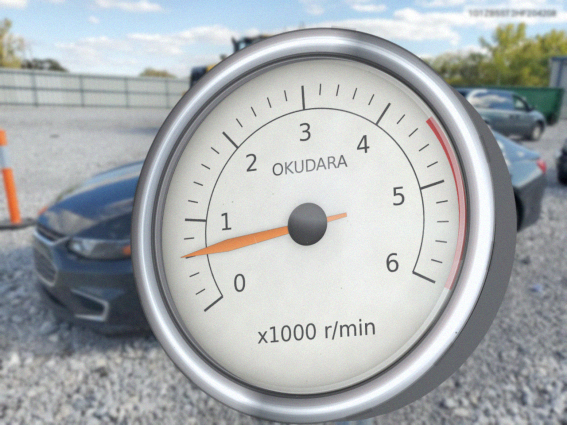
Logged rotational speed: 600 rpm
